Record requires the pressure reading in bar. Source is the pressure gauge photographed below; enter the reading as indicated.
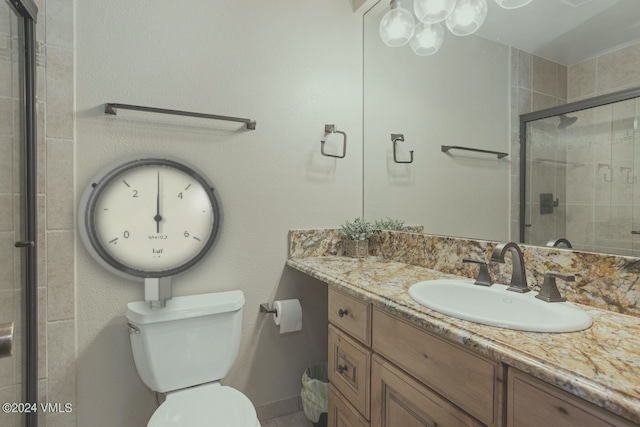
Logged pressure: 3 bar
